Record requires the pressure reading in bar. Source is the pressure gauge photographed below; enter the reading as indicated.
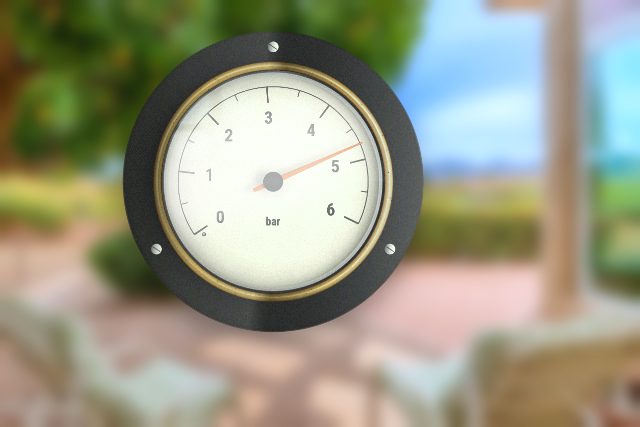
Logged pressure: 4.75 bar
